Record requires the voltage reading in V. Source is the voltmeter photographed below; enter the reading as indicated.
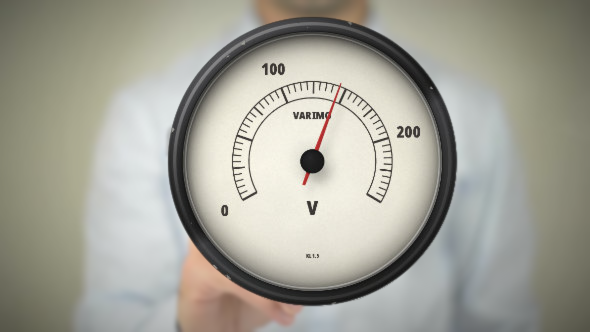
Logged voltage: 145 V
